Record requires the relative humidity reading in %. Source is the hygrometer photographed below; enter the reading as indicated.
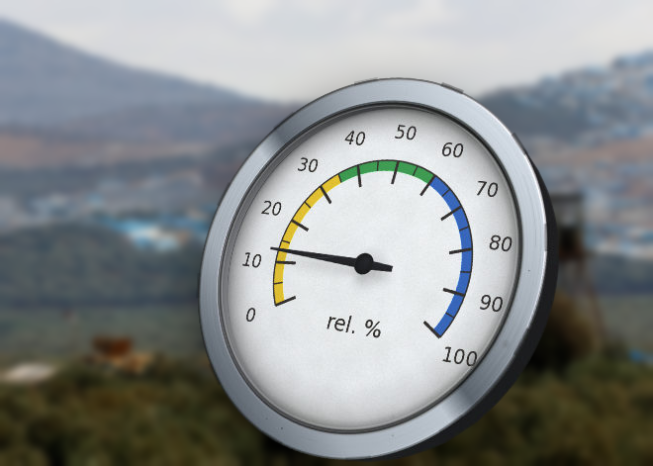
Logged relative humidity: 12.5 %
